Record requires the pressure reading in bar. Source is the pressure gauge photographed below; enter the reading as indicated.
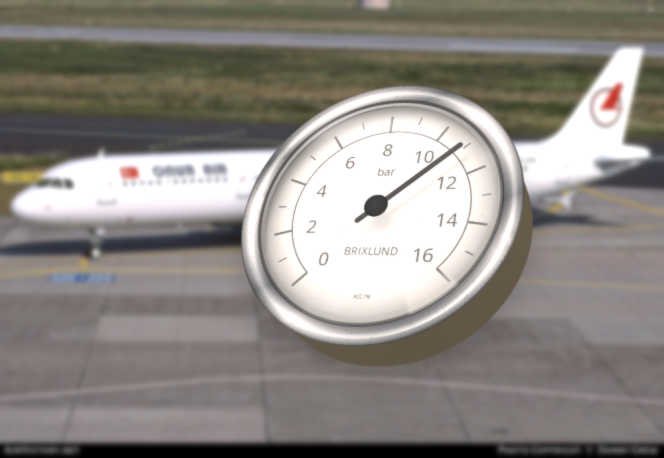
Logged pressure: 11 bar
